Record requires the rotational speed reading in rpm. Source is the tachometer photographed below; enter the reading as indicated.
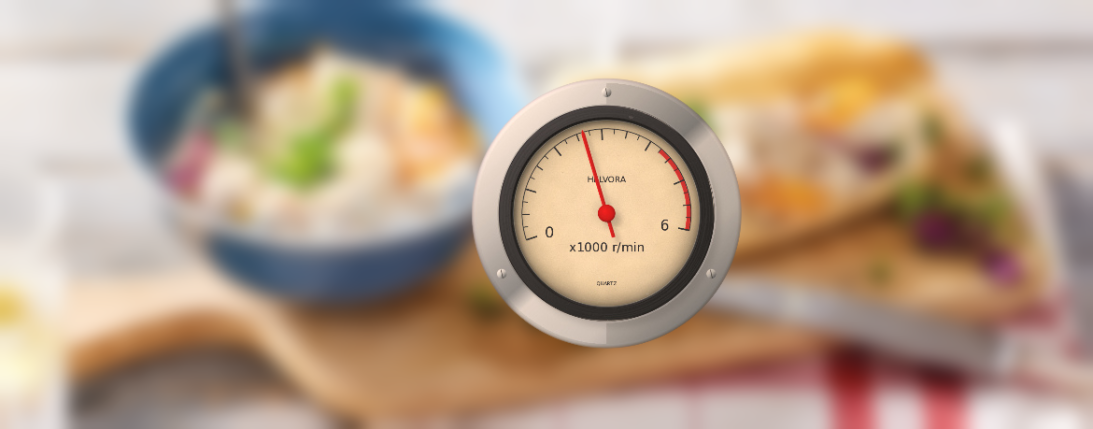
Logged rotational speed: 2625 rpm
